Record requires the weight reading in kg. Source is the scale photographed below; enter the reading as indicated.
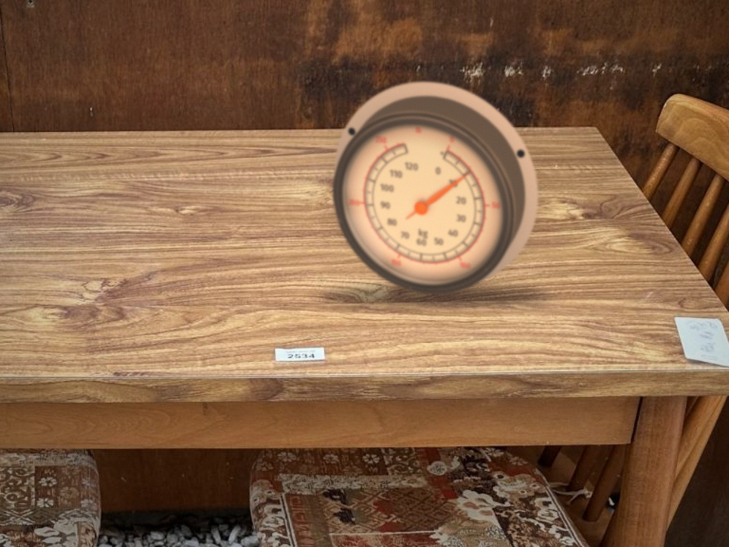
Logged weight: 10 kg
